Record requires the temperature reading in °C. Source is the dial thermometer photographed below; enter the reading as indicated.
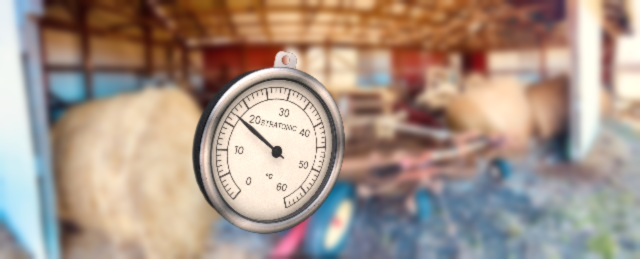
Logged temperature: 17 °C
